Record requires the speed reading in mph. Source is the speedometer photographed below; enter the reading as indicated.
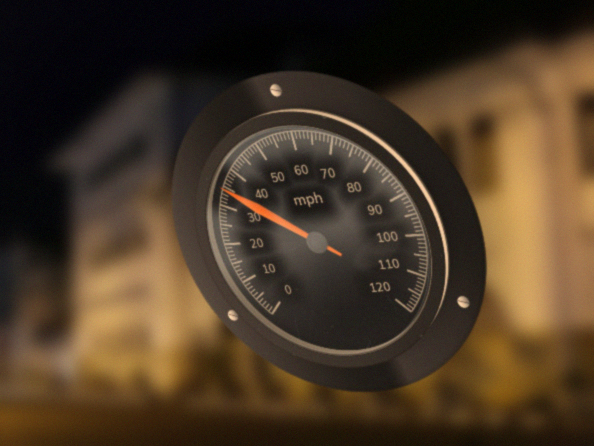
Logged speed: 35 mph
